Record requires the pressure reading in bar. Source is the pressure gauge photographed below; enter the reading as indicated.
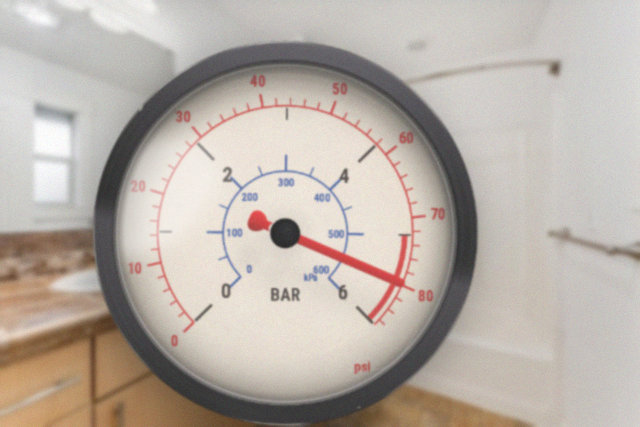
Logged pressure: 5.5 bar
